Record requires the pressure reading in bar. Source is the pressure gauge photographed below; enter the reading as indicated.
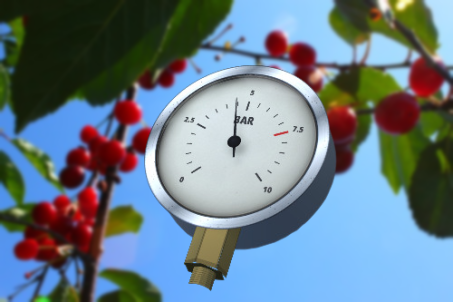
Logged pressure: 4.5 bar
